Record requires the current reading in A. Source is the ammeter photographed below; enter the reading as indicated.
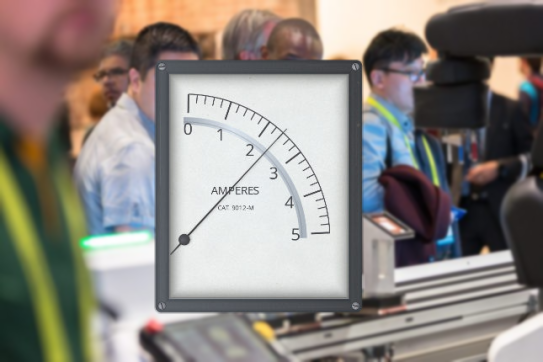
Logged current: 2.4 A
